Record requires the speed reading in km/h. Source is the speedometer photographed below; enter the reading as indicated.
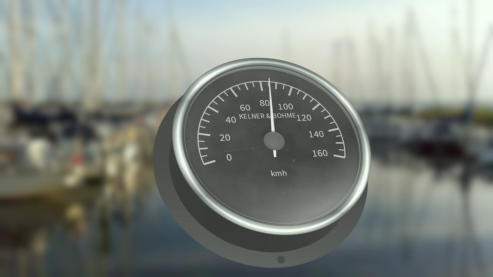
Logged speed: 85 km/h
